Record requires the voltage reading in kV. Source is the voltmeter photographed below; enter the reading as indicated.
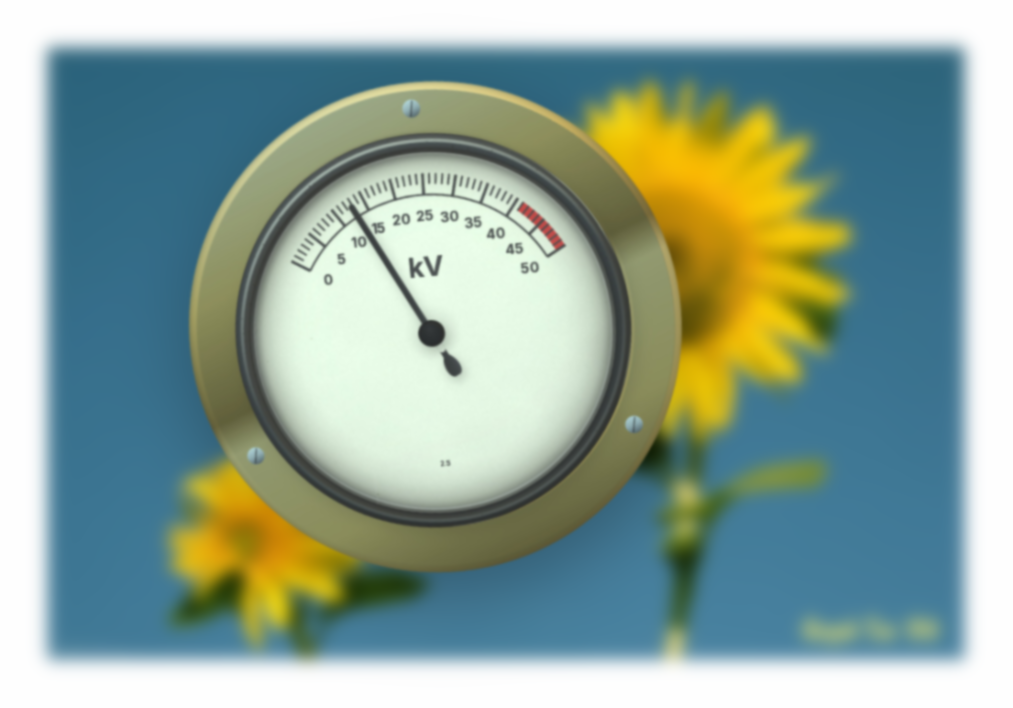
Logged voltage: 13 kV
